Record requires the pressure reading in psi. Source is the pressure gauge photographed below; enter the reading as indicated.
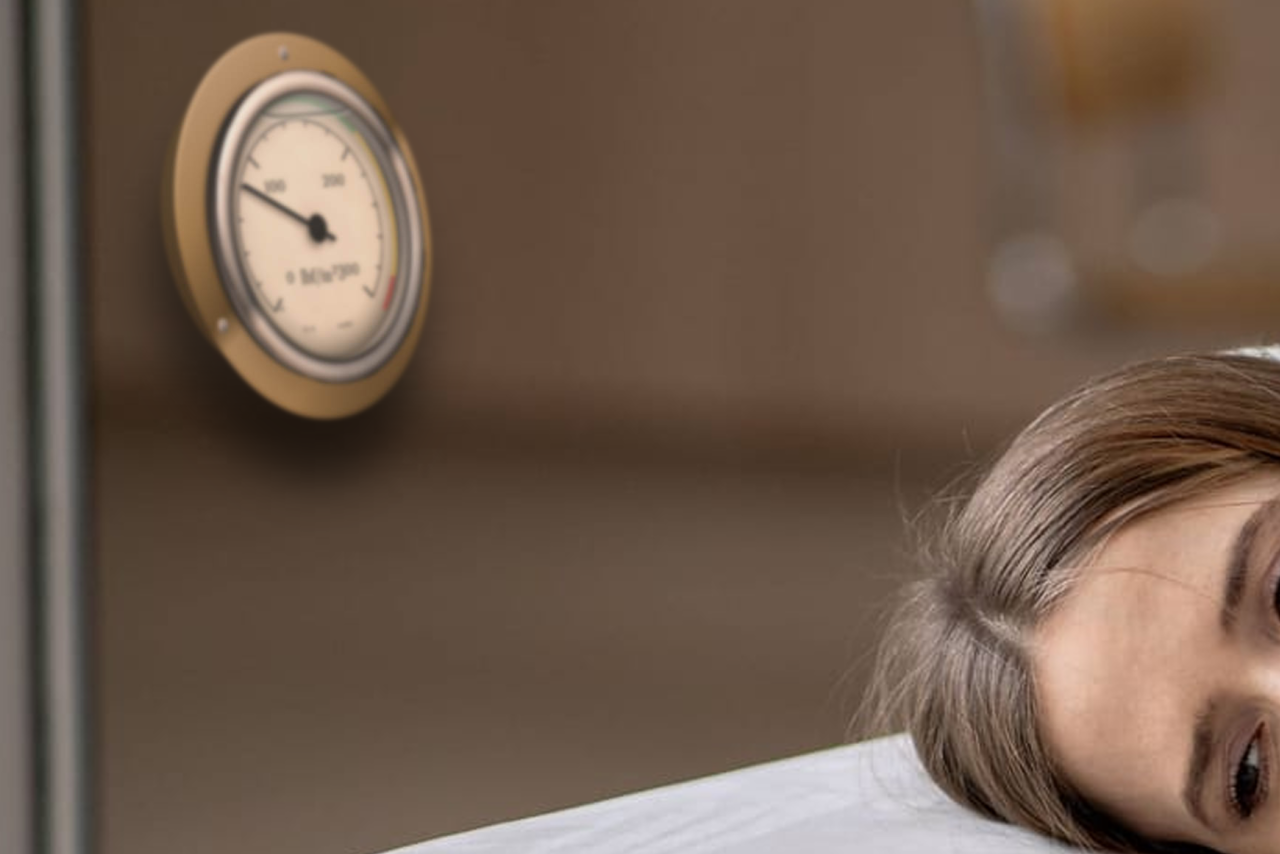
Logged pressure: 80 psi
